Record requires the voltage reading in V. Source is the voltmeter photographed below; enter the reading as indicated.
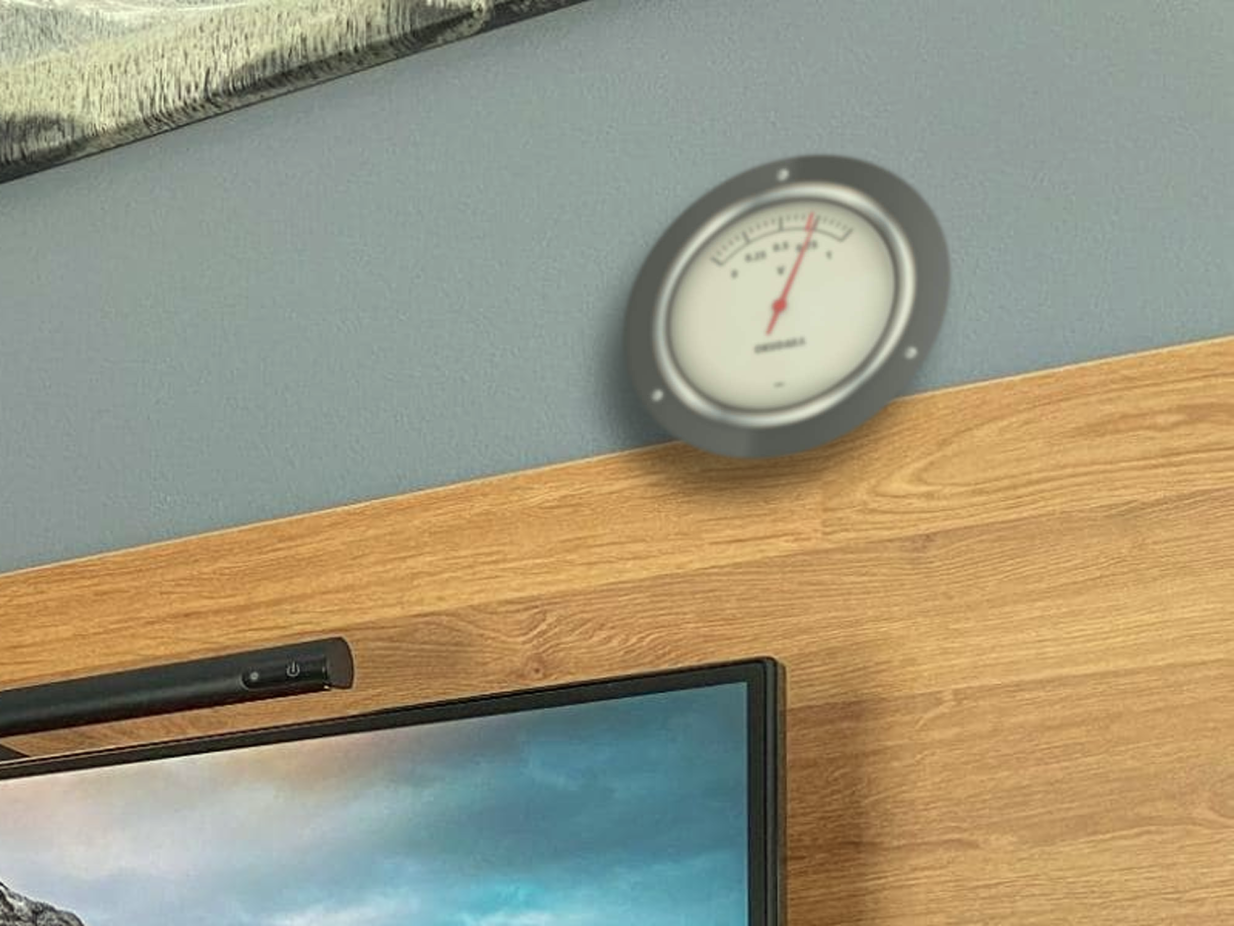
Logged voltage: 0.75 V
